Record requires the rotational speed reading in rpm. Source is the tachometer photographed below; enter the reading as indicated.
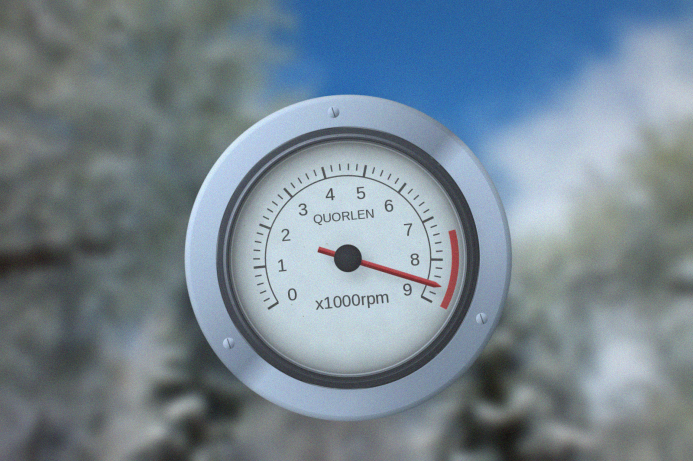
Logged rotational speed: 8600 rpm
